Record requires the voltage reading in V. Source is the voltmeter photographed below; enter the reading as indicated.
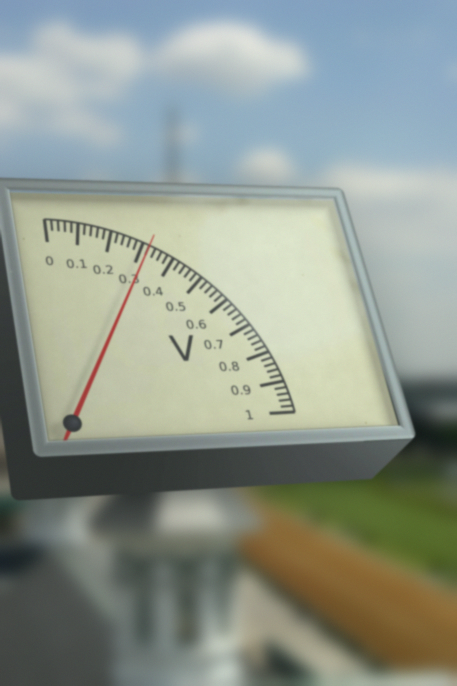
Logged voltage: 0.32 V
